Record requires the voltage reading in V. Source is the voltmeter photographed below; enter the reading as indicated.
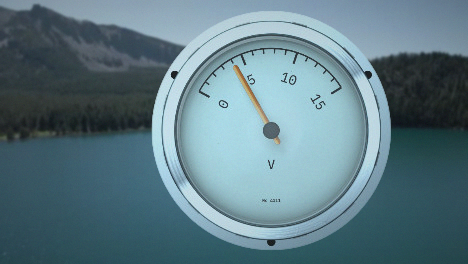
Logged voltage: 4 V
